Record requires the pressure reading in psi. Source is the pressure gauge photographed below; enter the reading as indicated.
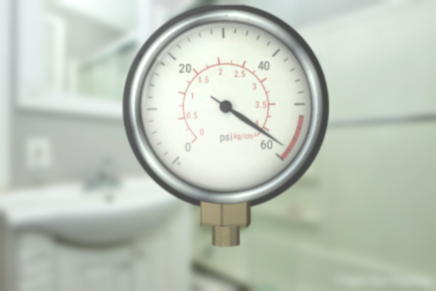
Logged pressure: 58 psi
